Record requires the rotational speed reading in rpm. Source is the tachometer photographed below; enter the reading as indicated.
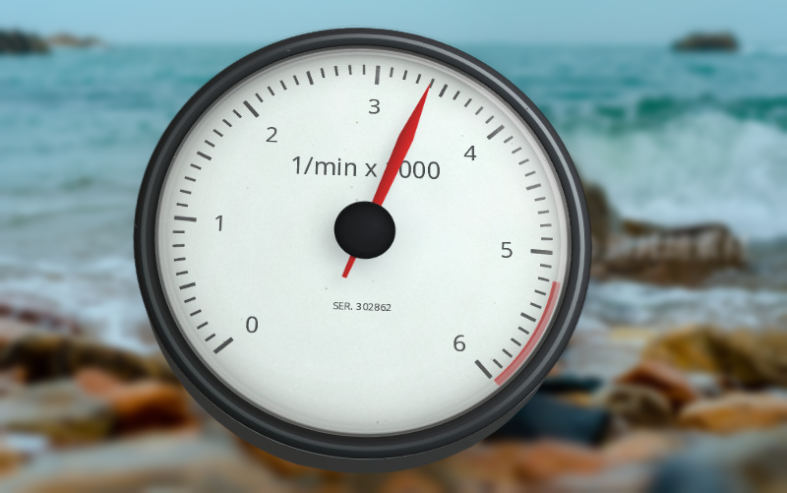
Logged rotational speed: 3400 rpm
